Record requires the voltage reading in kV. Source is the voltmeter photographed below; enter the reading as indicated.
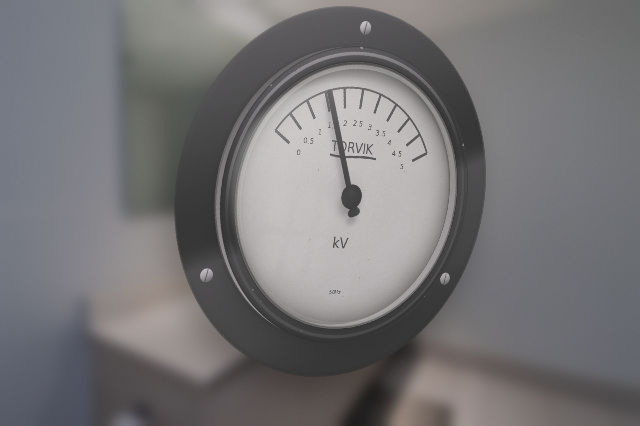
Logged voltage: 1.5 kV
